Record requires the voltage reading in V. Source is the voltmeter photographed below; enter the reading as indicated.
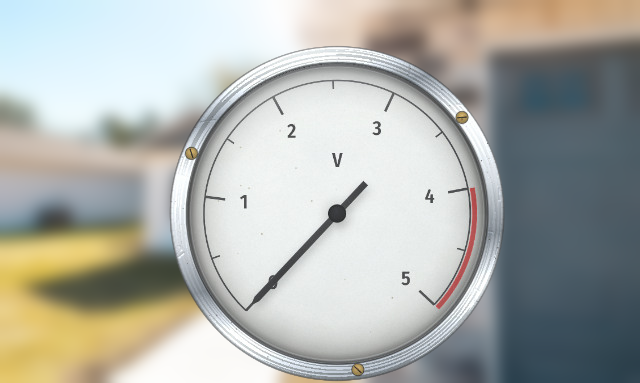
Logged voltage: 0 V
